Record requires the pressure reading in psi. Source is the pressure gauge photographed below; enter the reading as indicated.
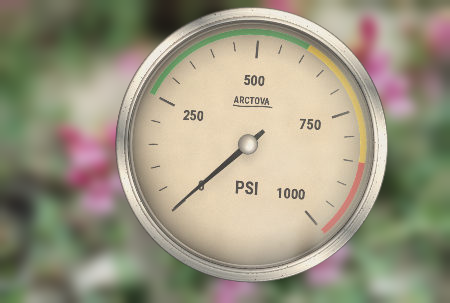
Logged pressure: 0 psi
